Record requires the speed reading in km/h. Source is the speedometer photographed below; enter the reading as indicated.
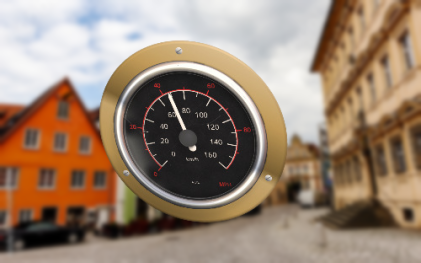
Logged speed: 70 km/h
